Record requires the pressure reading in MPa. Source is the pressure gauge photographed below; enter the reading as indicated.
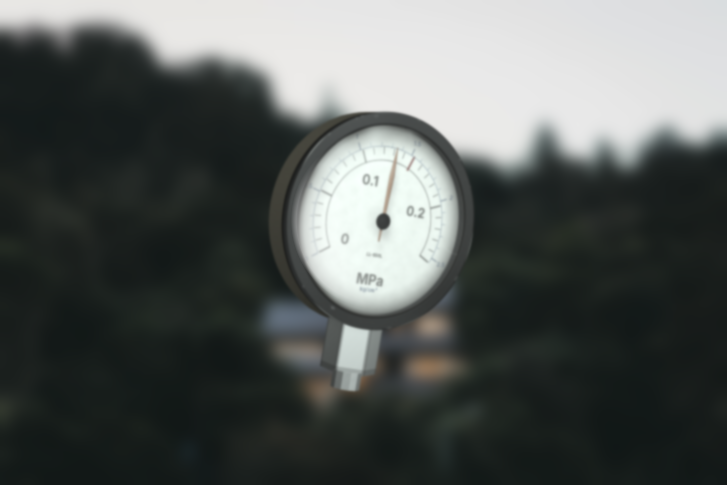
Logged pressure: 0.13 MPa
